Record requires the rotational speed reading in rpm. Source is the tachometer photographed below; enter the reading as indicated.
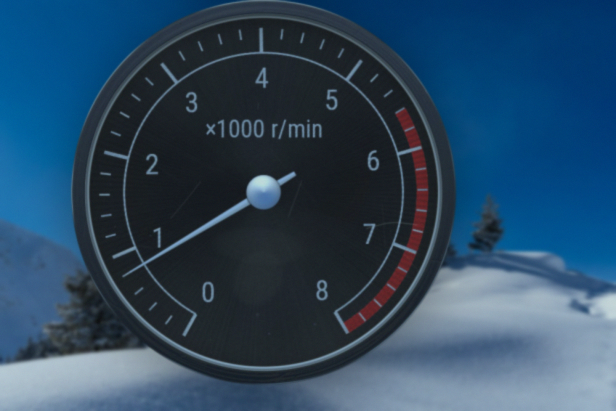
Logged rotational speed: 800 rpm
